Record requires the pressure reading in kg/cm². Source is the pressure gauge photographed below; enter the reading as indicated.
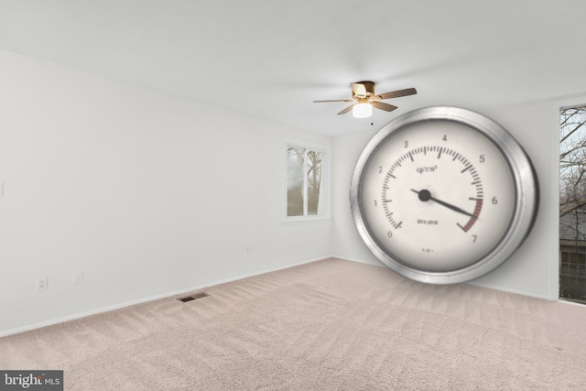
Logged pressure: 6.5 kg/cm²
